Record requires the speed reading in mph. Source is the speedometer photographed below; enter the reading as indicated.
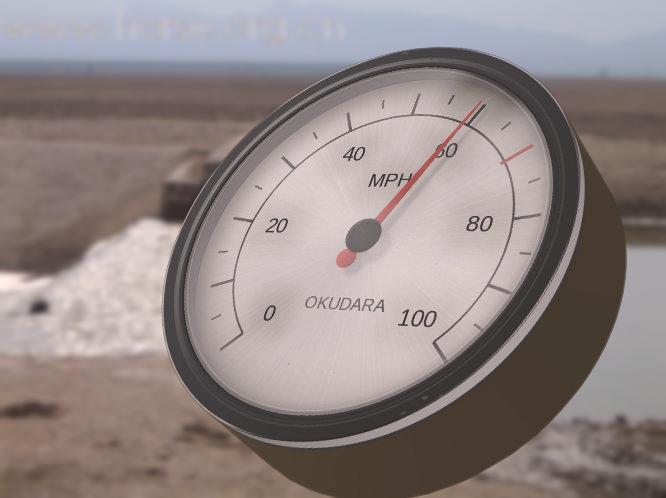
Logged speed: 60 mph
